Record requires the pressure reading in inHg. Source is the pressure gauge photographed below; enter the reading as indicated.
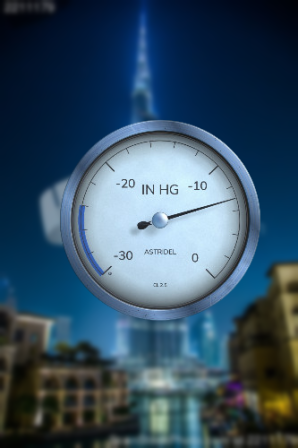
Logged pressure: -7 inHg
